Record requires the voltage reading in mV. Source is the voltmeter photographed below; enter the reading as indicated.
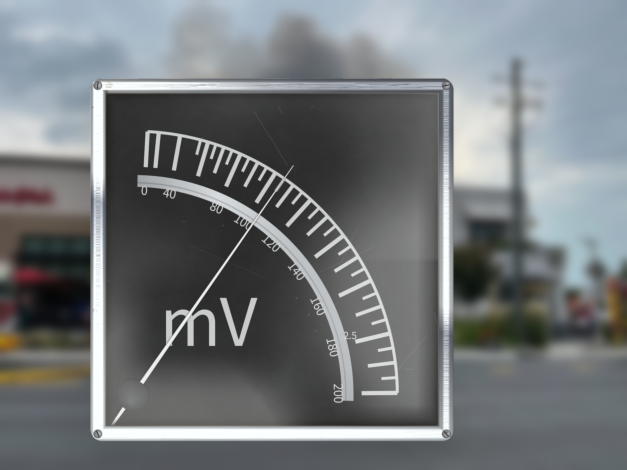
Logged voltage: 105 mV
